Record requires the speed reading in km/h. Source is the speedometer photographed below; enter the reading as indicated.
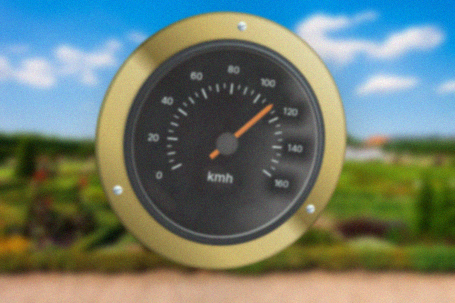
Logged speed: 110 km/h
